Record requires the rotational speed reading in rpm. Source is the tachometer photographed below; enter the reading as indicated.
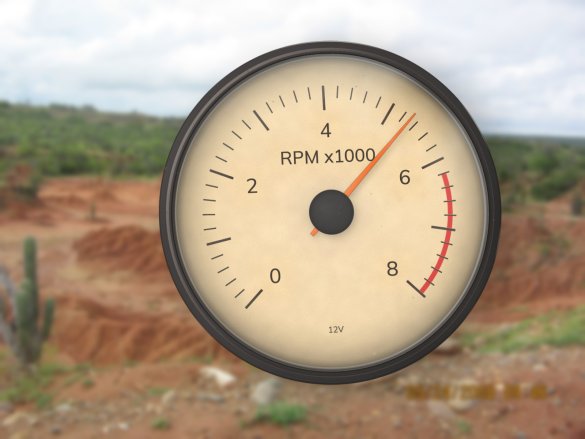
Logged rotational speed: 5300 rpm
